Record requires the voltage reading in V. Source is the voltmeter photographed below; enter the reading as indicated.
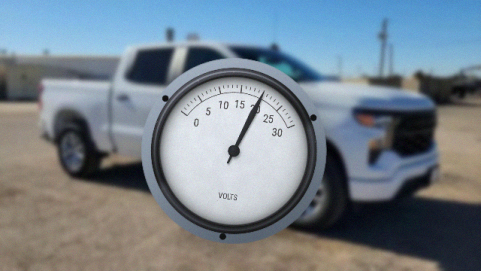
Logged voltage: 20 V
